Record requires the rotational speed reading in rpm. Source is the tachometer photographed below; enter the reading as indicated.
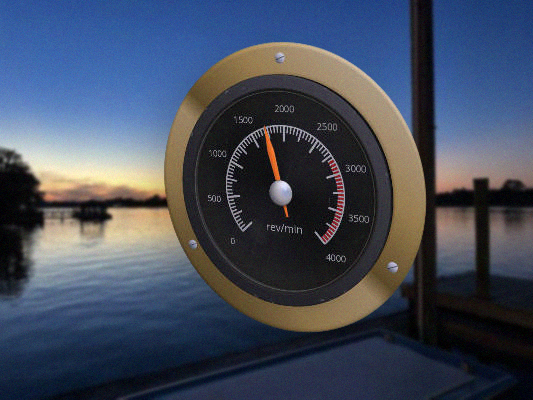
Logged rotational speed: 1750 rpm
